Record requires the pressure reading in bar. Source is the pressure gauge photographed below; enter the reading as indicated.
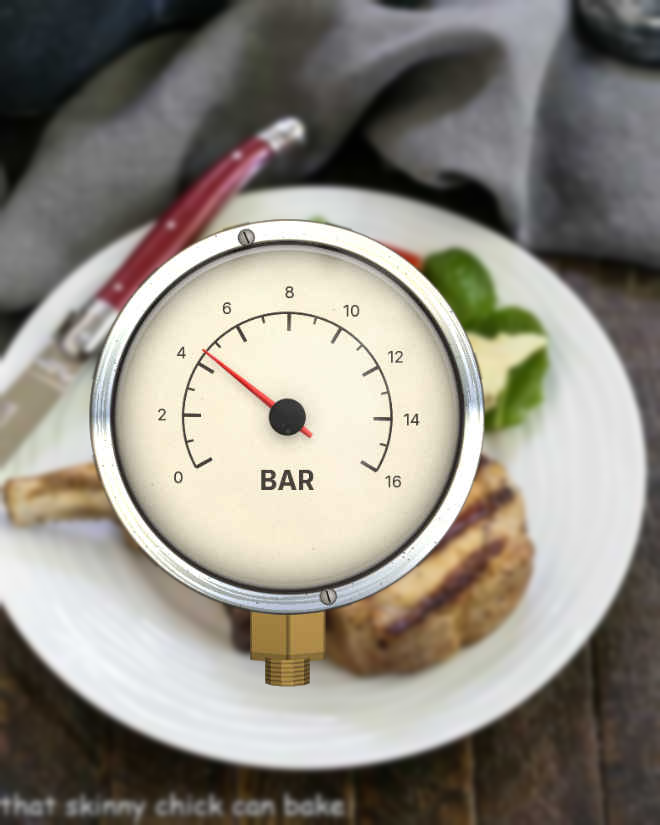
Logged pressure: 4.5 bar
